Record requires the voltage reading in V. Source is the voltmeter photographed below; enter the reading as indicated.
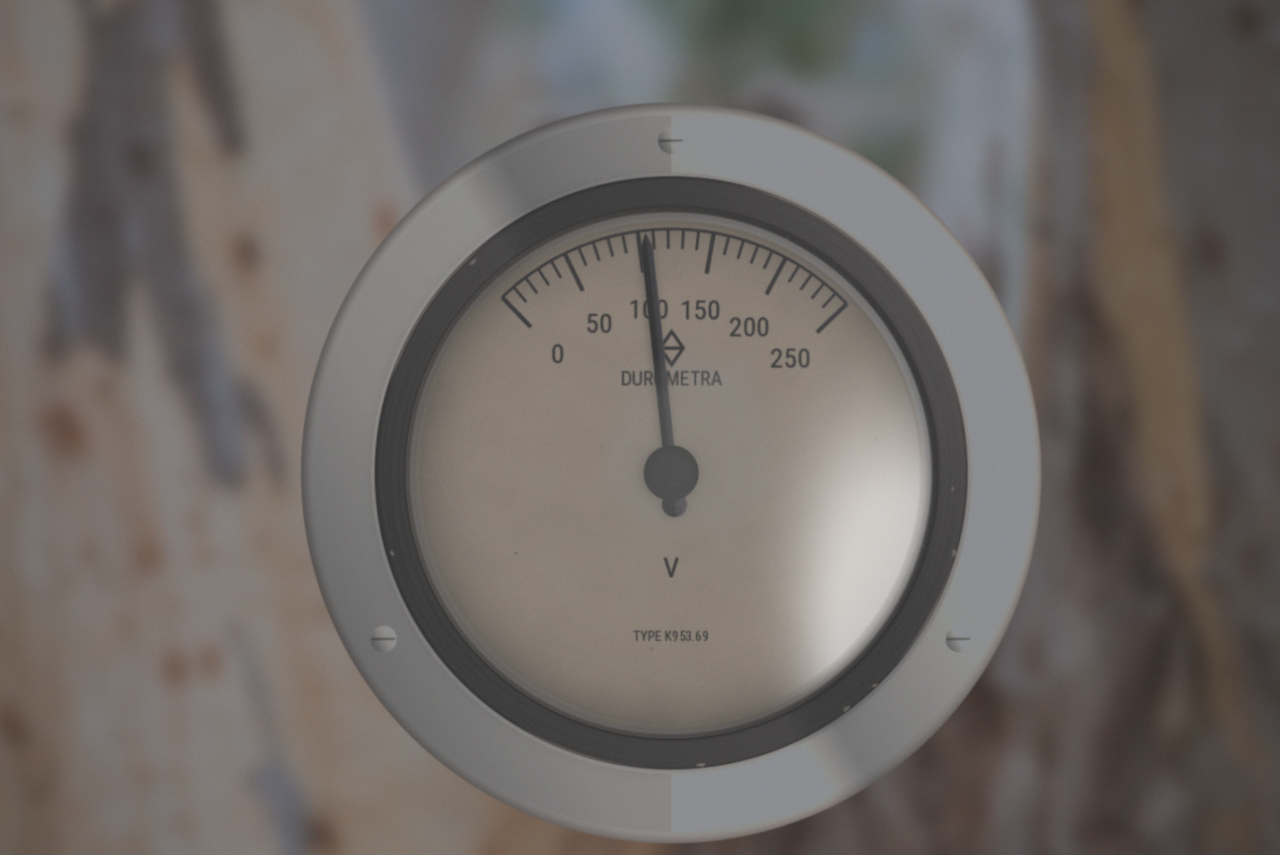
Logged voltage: 105 V
